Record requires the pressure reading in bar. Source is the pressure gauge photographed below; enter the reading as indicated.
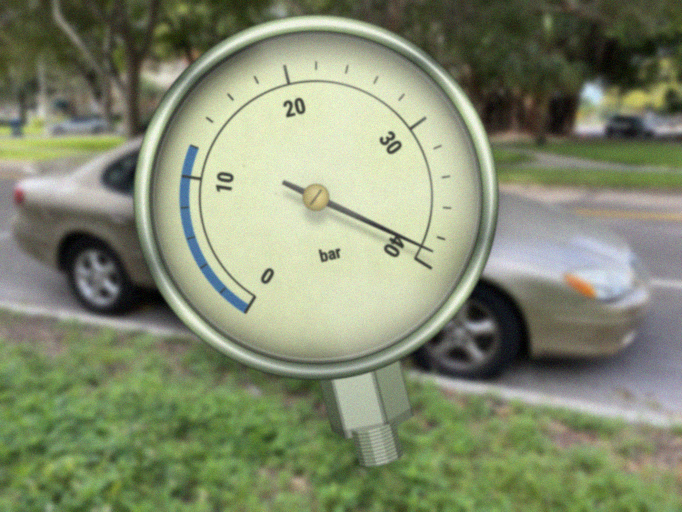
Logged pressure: 39 bar
